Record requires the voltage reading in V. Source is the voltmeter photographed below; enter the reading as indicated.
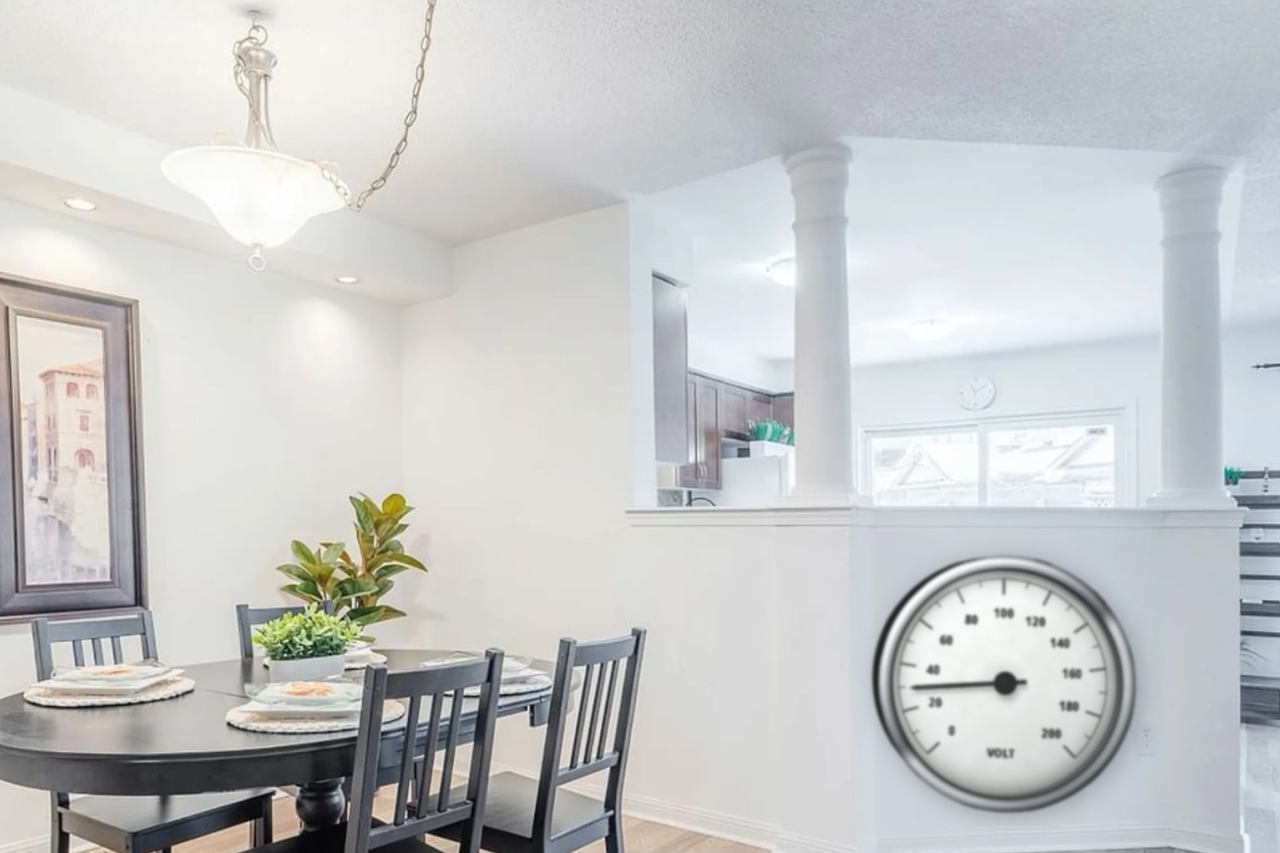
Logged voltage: 30 V
